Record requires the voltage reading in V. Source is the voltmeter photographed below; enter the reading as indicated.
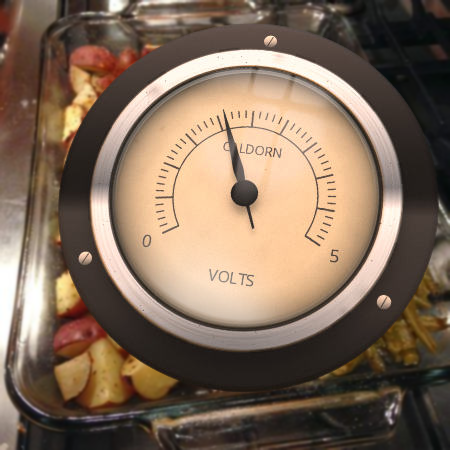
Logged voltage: 2.1 V
